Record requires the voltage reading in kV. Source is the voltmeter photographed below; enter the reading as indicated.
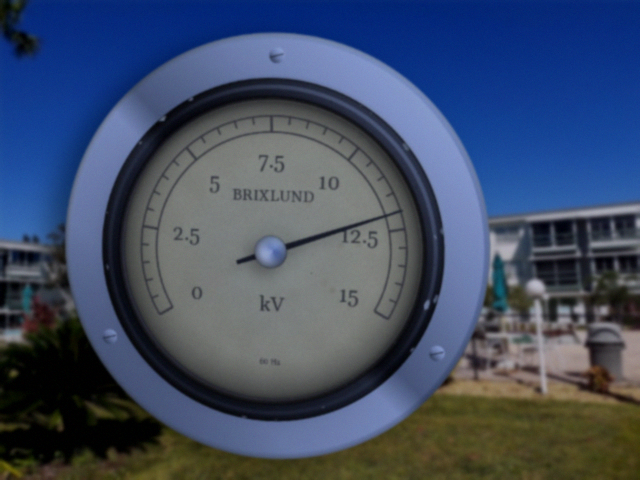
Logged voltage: 12 kV
